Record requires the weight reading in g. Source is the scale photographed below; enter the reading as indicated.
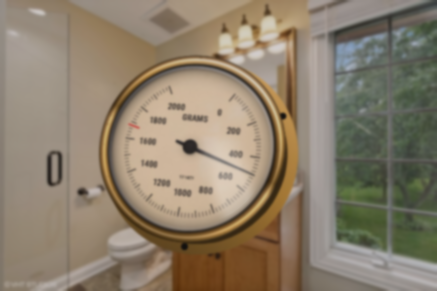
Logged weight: 500 g
